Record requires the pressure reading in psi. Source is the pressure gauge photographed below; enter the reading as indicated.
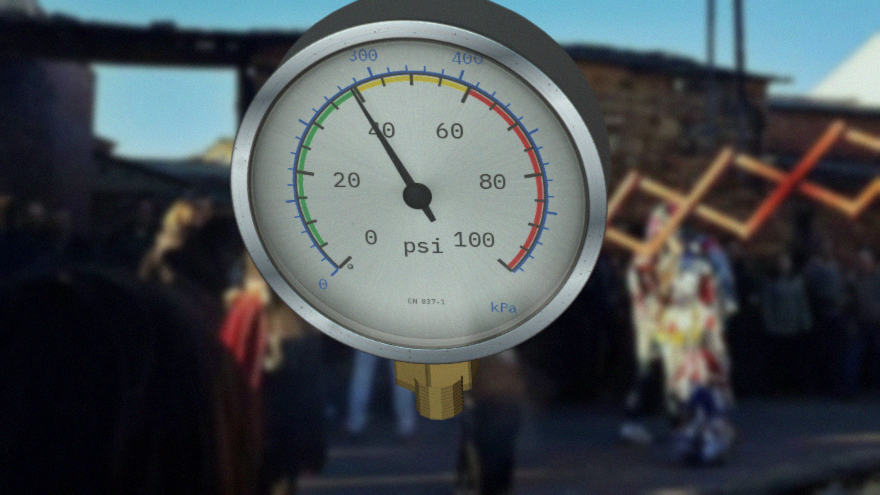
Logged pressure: 40 psi
